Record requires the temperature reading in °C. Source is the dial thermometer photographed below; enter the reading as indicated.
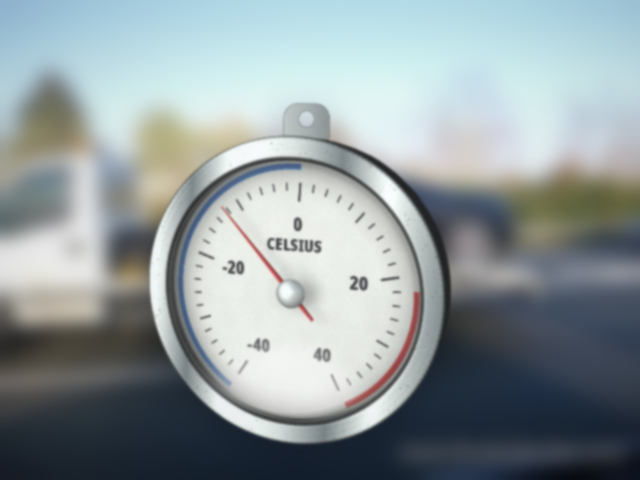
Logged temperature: -12 °C
